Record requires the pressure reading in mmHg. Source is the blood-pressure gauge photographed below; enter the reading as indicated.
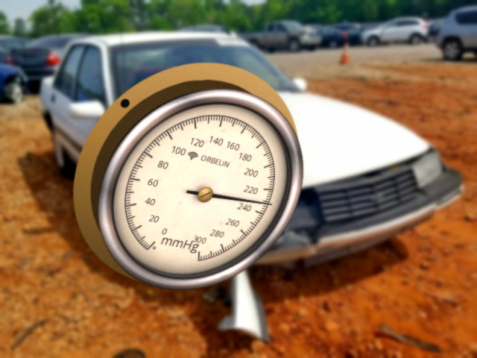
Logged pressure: 230 mmHg
